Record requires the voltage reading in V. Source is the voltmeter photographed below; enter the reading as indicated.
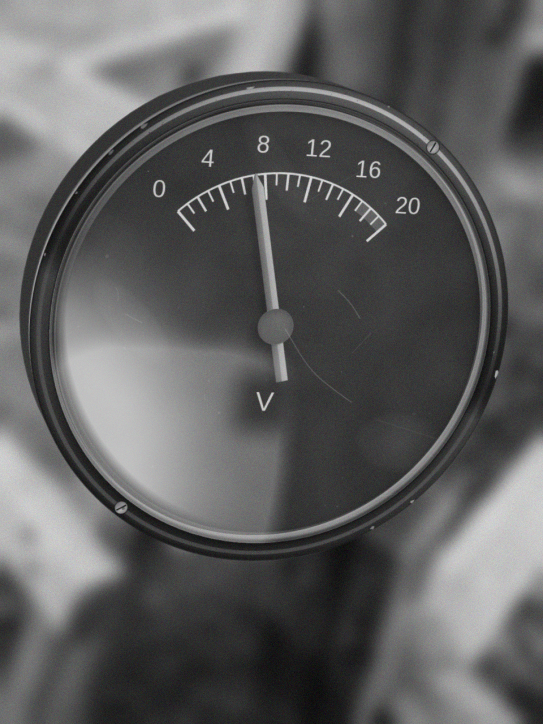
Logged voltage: 7 V
